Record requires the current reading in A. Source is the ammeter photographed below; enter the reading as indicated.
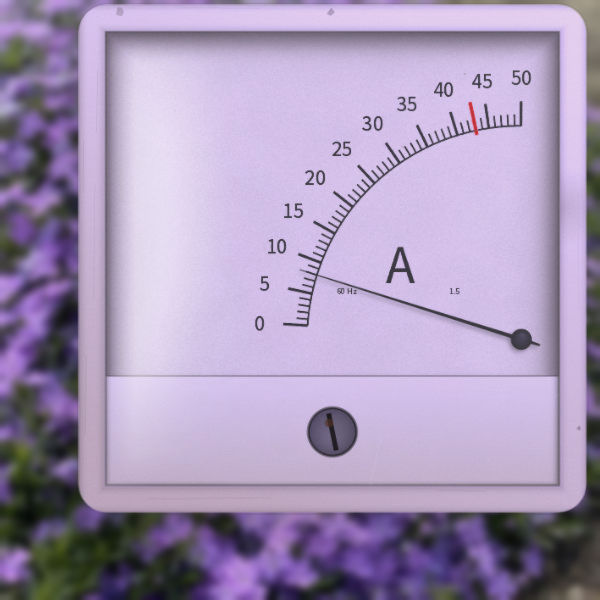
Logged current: 8 A
